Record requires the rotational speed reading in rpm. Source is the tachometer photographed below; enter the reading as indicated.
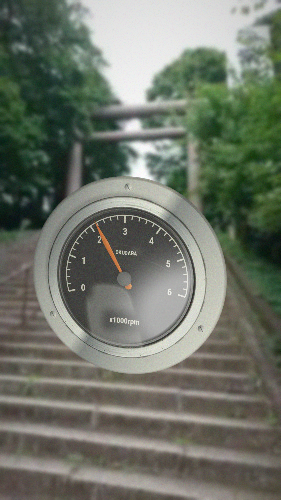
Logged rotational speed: 2200 rpm
